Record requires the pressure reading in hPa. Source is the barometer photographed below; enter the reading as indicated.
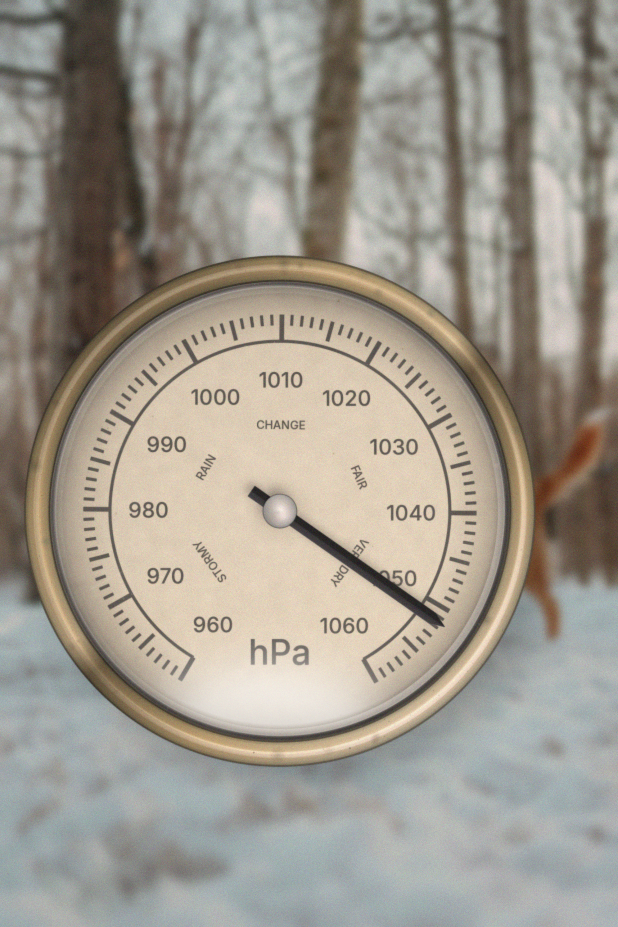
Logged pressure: 1051.5 hPa
